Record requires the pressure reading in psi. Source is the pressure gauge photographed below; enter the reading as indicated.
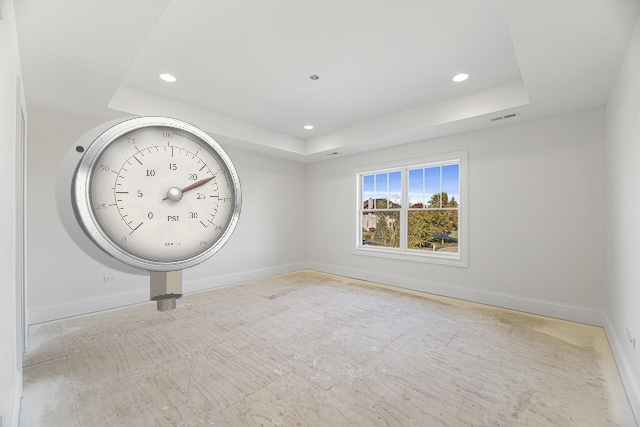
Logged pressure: 22 psi
